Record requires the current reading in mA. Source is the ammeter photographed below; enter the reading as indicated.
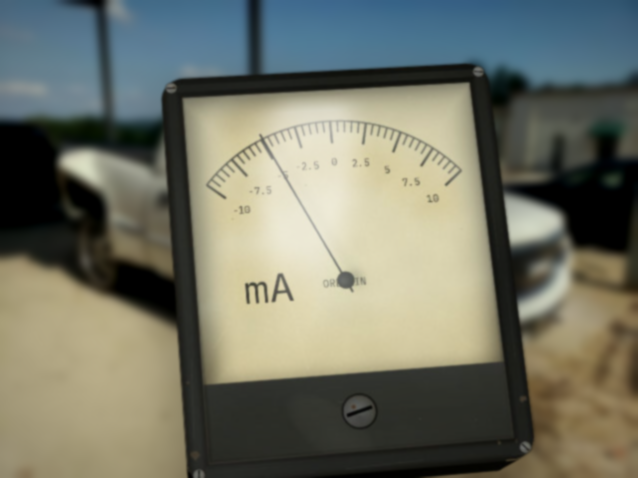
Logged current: -5 mA
